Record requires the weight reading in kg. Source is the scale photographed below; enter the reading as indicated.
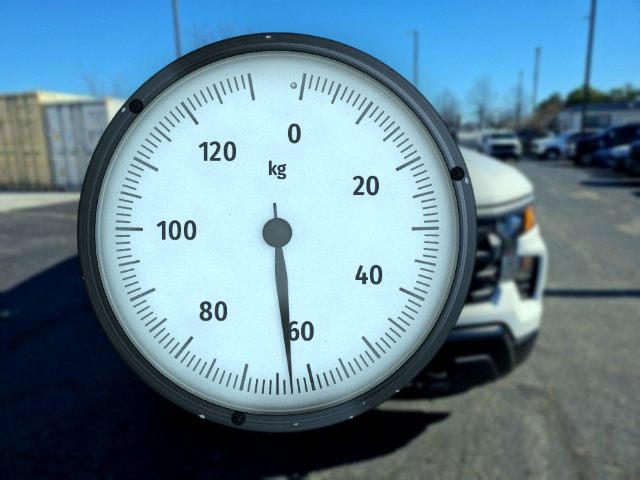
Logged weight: 63 kg
